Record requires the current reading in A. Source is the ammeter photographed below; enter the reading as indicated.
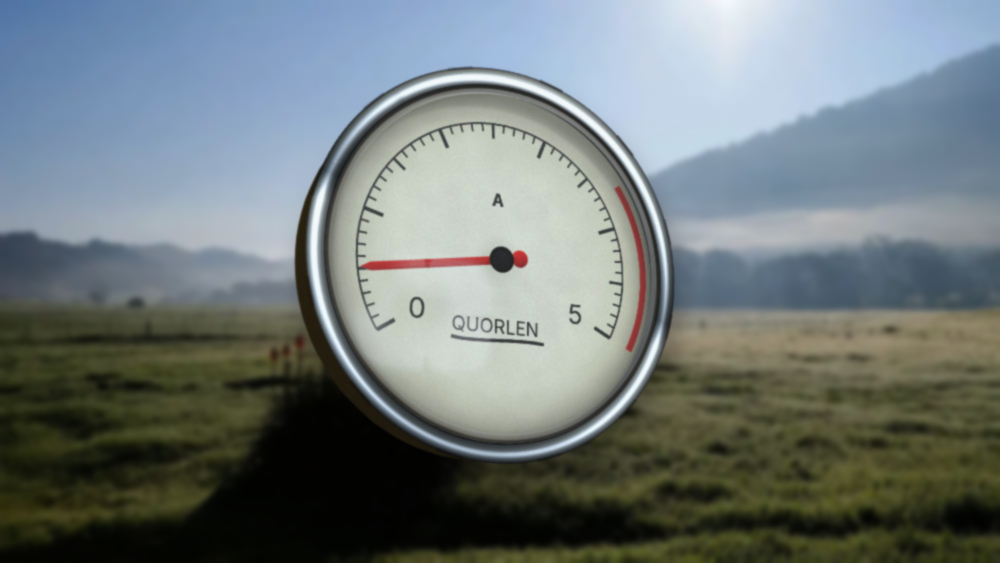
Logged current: 0.5 A
